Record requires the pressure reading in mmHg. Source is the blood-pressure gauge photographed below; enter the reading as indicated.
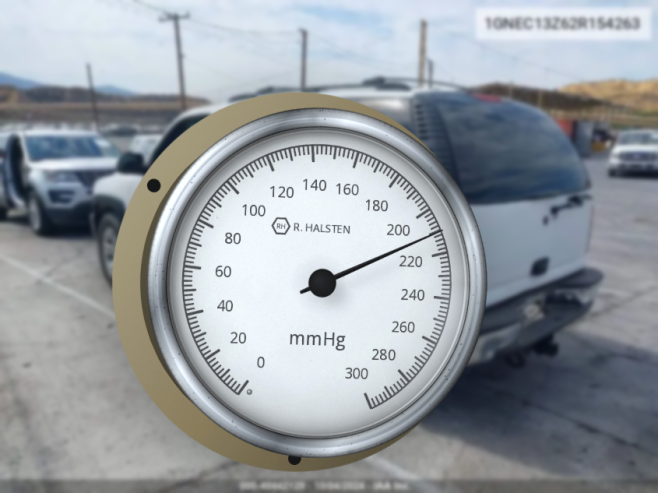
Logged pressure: 210 mmHg
